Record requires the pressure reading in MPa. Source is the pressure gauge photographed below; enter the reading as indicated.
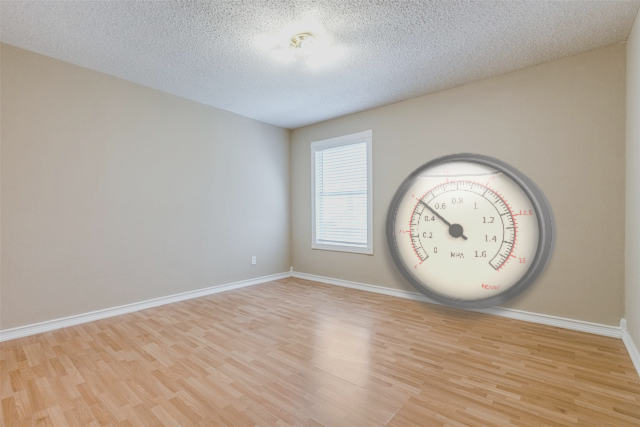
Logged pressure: 0.5 MPa
